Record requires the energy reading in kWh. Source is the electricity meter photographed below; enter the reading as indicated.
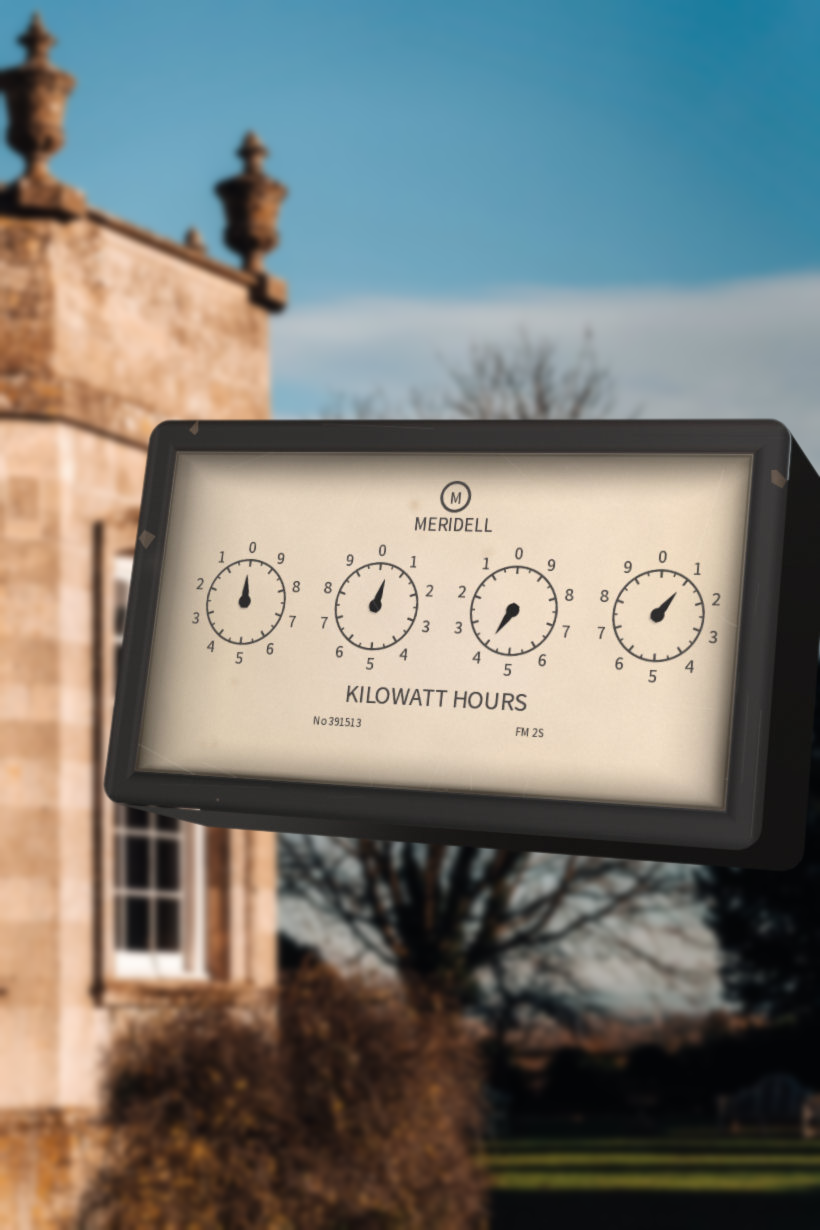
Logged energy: 41 kWh
